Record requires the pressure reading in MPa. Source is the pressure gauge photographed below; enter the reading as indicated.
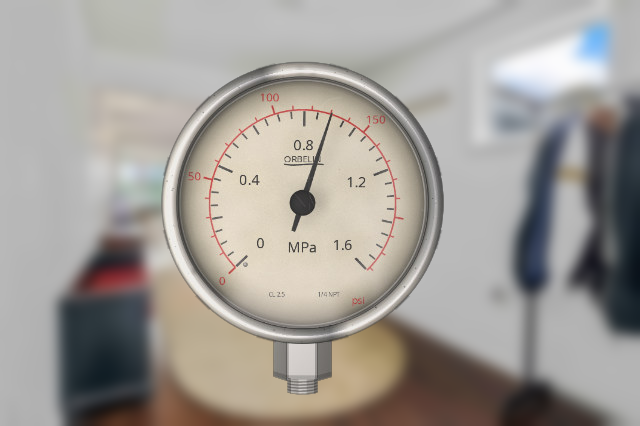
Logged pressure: 0.9 MPa
